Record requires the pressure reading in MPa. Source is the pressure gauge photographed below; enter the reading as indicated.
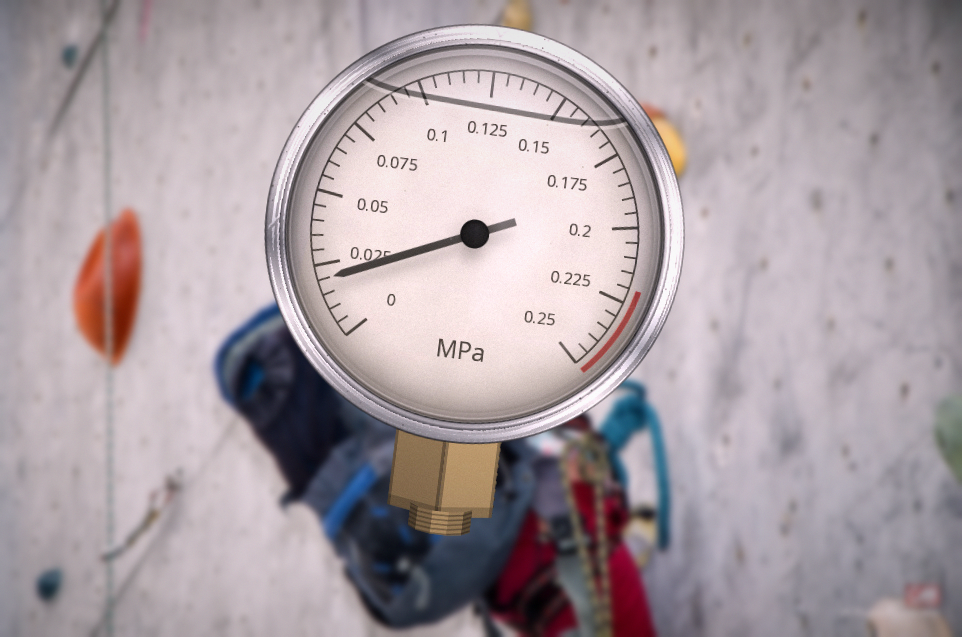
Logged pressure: 0.02 MPa
